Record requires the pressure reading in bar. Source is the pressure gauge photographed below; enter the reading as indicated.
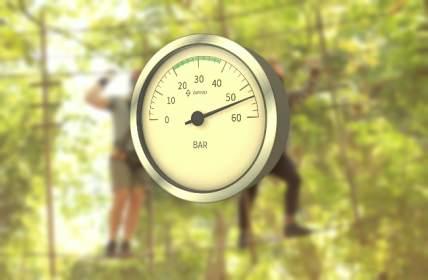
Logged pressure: 54 bar
